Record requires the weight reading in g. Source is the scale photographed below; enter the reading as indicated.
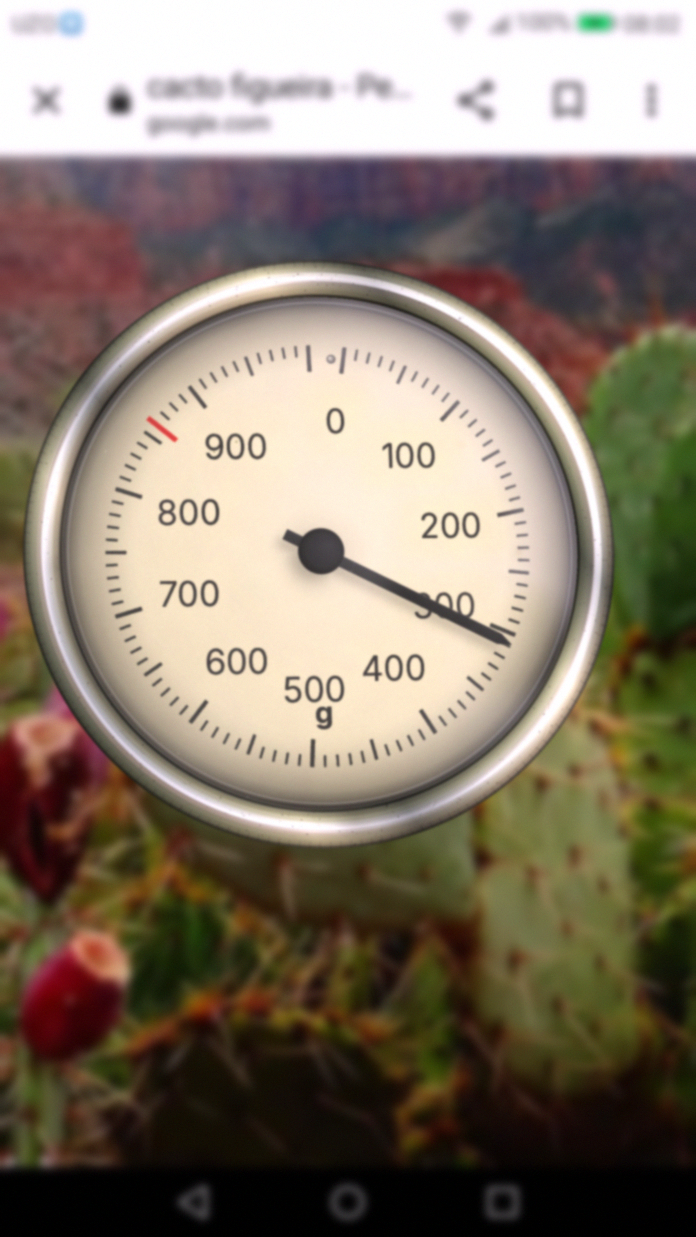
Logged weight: 310 g
